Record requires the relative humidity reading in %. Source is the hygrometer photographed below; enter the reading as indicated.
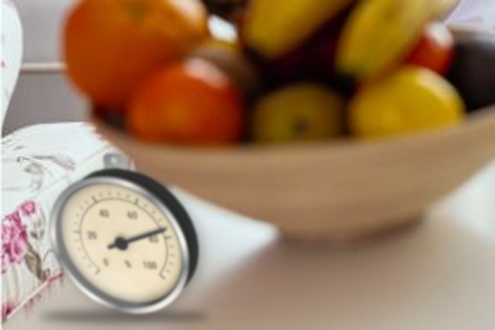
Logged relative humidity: 76 %
